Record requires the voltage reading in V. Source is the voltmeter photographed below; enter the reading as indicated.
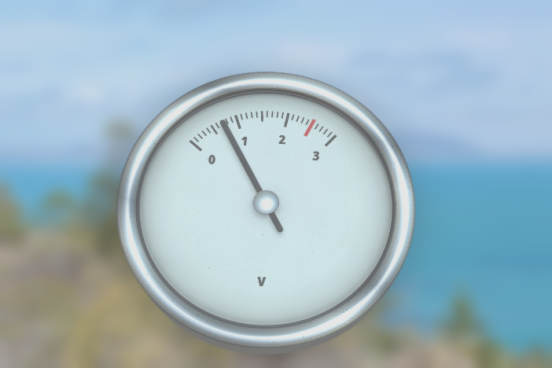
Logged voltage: 0.7 V
